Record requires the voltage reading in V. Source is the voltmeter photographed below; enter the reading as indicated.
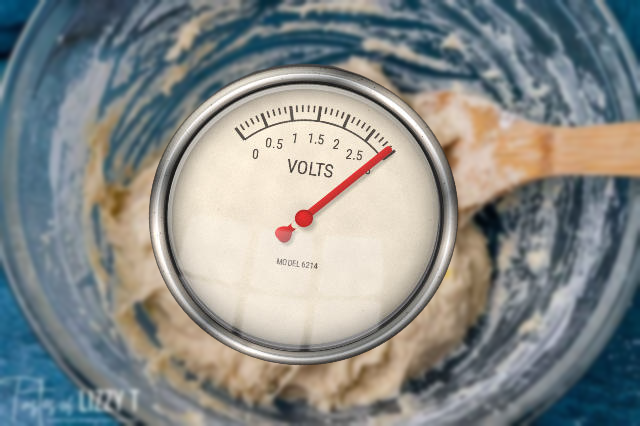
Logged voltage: 2.9 V
